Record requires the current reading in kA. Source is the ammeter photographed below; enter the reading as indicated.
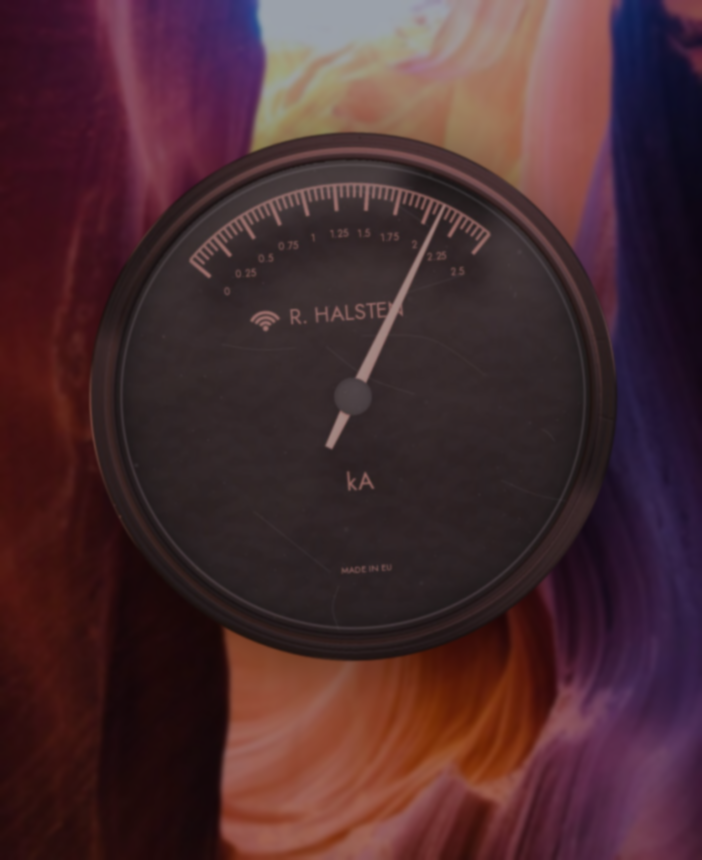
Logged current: 2.1 kA
